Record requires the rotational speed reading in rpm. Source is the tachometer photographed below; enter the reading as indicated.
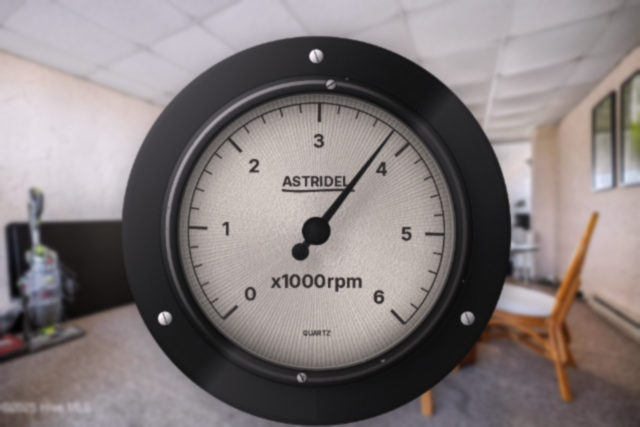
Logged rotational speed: 3800 rpm
